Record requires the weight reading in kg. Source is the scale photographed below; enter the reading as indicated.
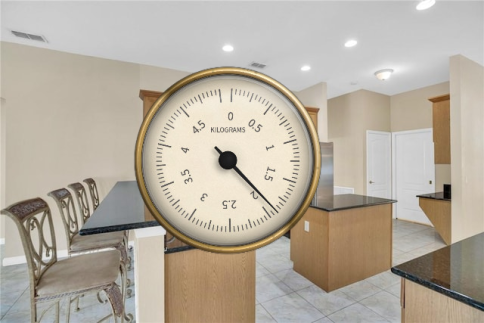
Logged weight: 1.9 kg
